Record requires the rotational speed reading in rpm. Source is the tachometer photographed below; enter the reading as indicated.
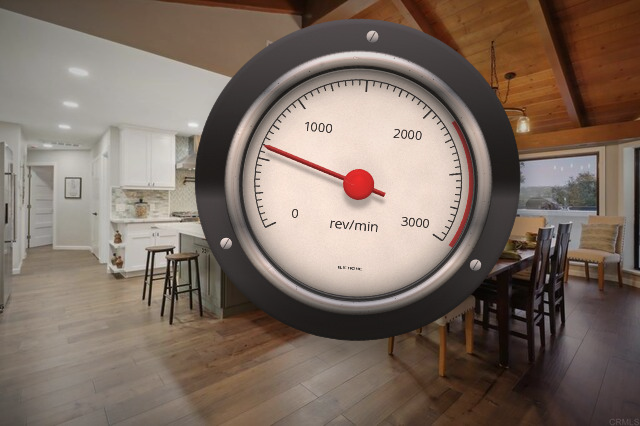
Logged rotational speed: 600 rpm
